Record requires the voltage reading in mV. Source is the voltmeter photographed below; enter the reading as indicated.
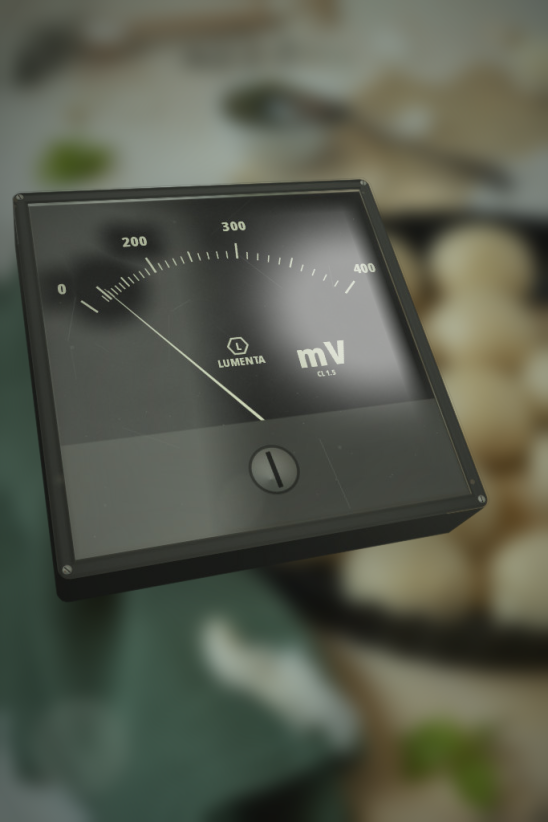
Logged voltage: 100 mV
